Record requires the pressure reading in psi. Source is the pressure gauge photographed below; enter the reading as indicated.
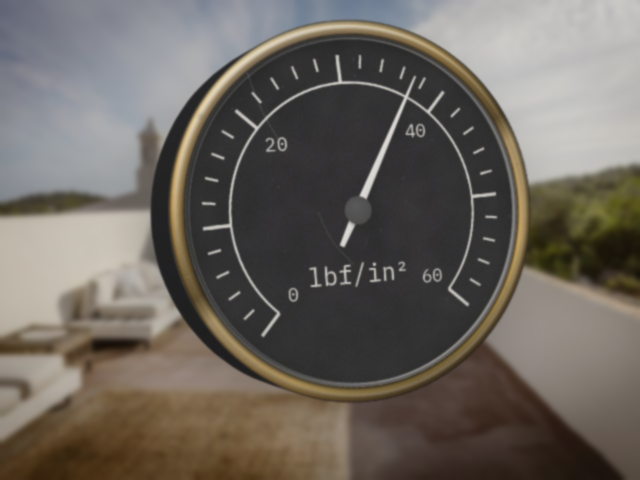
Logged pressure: 37 psi
